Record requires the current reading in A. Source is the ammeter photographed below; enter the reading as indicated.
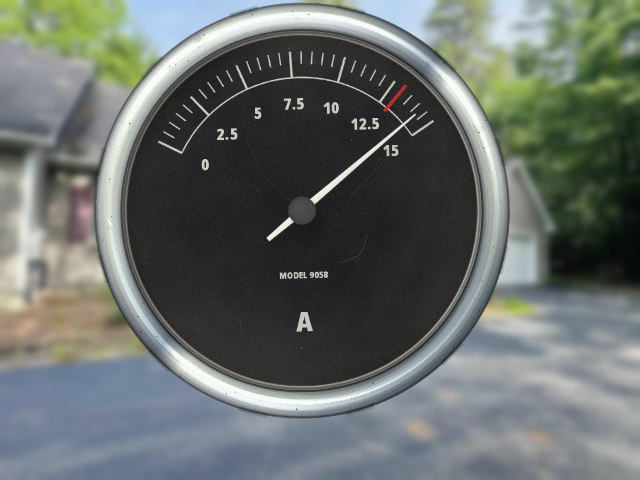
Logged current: 14.25 A
